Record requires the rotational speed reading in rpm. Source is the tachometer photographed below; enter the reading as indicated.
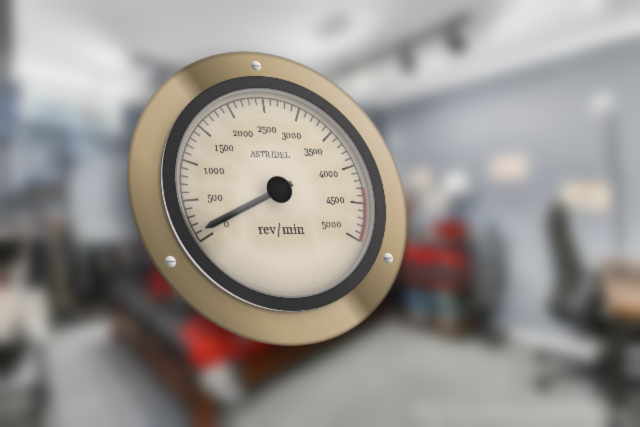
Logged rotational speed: 100 rpm
